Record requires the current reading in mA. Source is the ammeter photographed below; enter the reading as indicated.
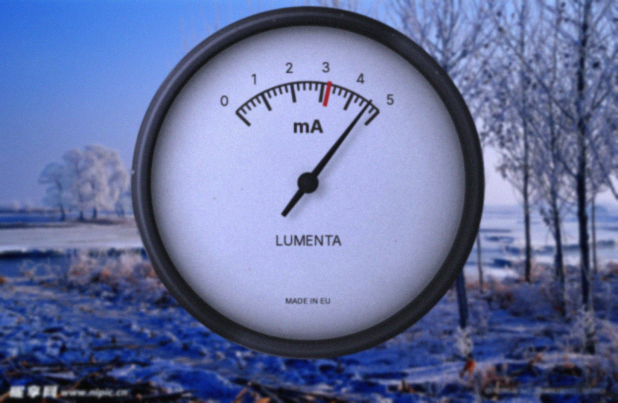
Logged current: 4.6 mA
